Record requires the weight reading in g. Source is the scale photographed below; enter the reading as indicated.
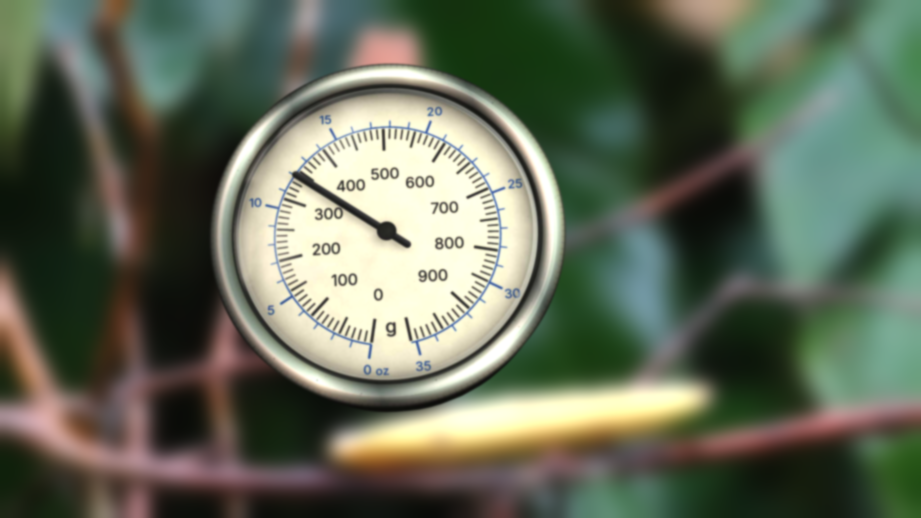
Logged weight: 340 g
